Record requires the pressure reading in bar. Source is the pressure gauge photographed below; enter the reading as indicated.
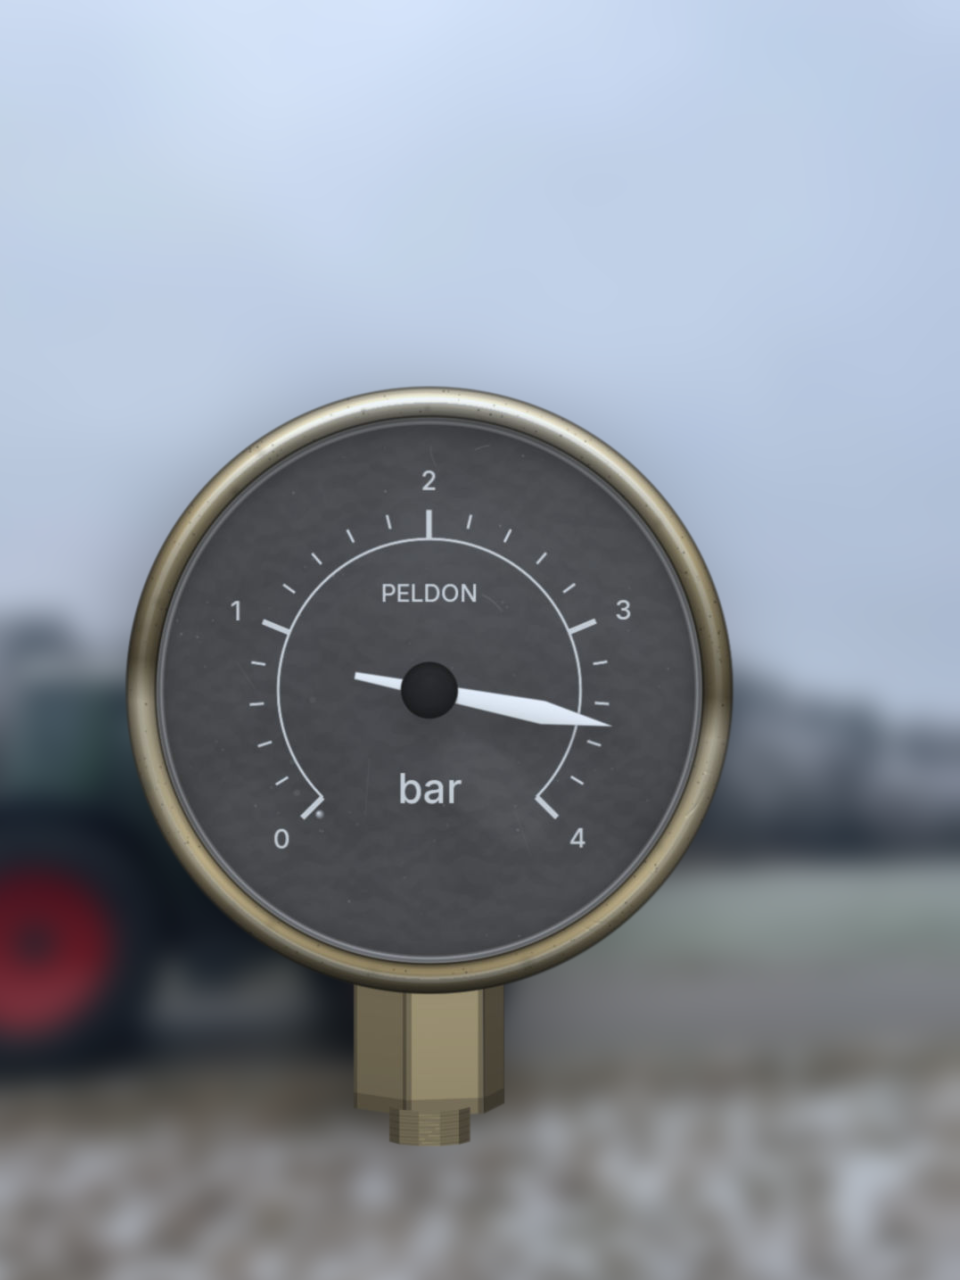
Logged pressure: 3.5 bar
